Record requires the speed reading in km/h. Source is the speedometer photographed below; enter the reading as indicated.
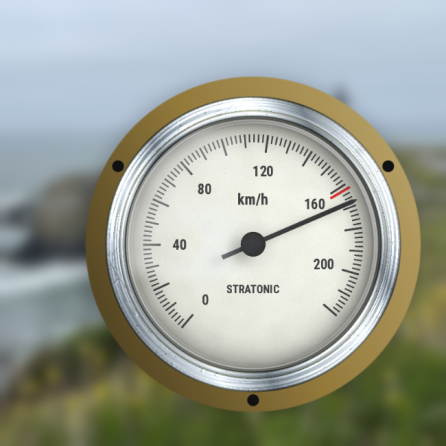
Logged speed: 168 km/h
